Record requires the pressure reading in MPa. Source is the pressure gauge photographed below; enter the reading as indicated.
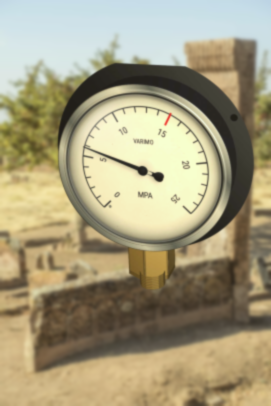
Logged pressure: 6 MPa
